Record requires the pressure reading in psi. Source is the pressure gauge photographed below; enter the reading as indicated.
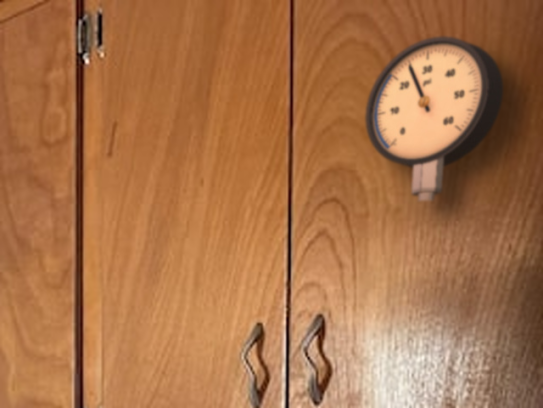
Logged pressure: 25 psi
